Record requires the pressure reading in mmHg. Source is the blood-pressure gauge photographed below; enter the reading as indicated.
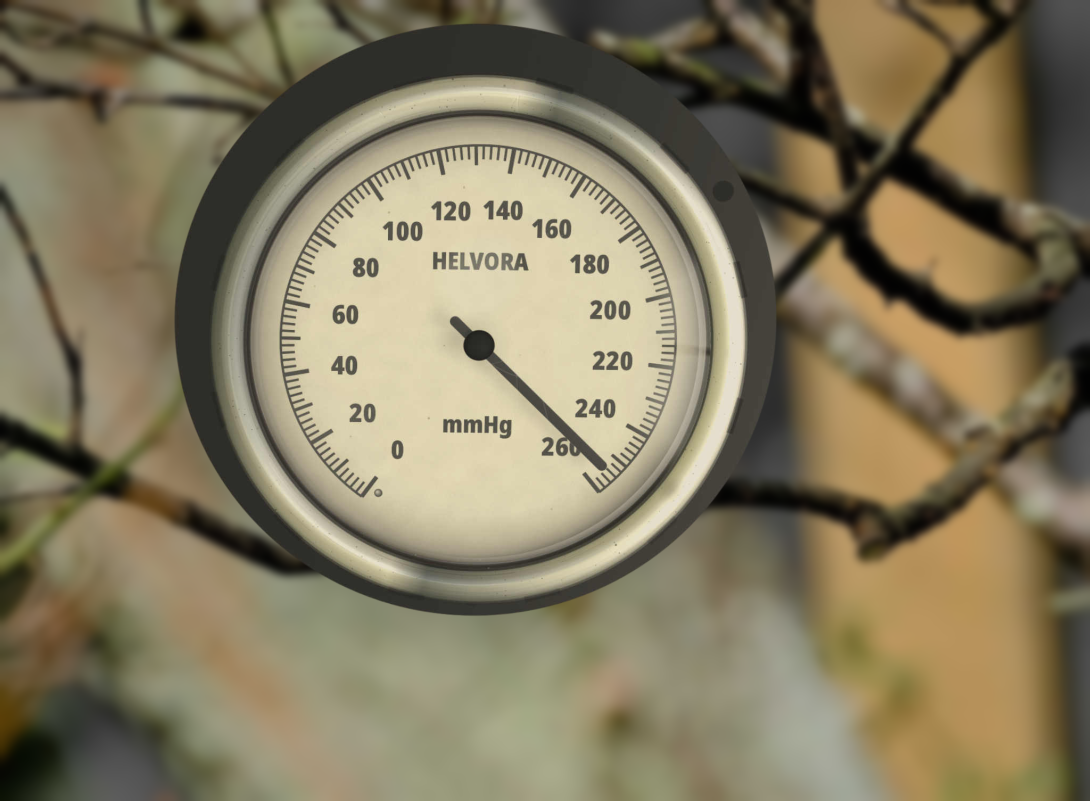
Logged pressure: 254 mmHg
